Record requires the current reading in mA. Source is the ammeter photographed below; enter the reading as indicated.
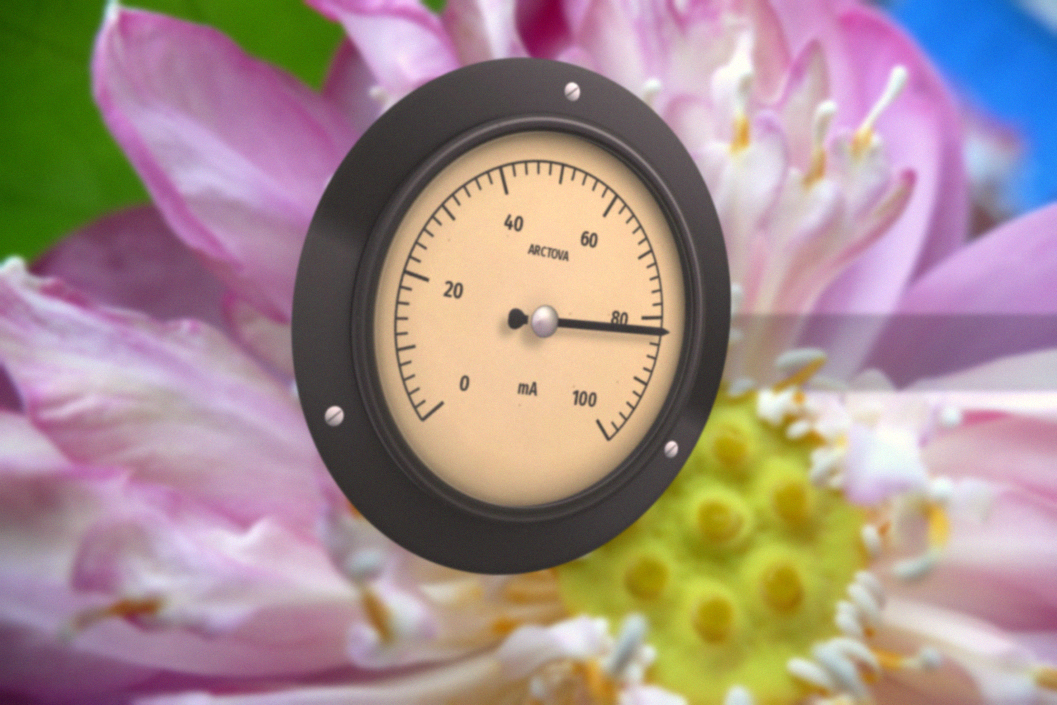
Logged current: 82 mA
